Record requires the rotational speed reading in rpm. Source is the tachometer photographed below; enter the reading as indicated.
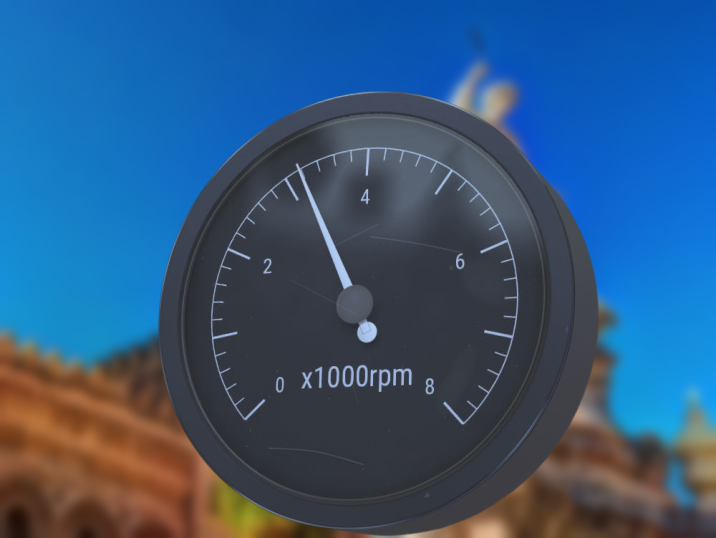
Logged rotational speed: 3200 rpm
